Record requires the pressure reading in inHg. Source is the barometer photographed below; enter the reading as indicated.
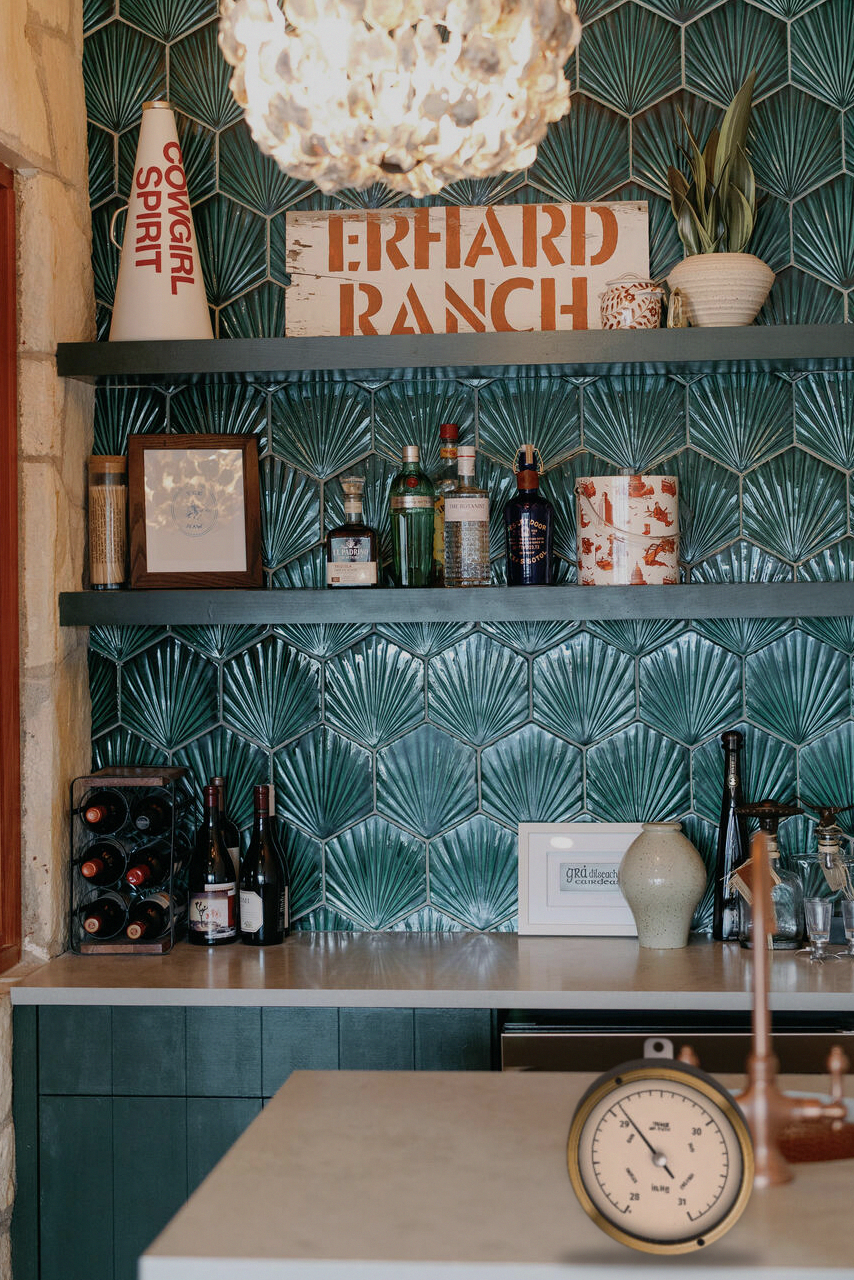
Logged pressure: 29.1 inHg
